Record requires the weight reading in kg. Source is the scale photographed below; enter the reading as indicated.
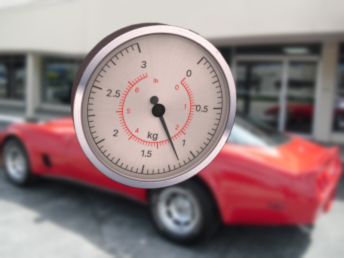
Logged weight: 1.15 kg
